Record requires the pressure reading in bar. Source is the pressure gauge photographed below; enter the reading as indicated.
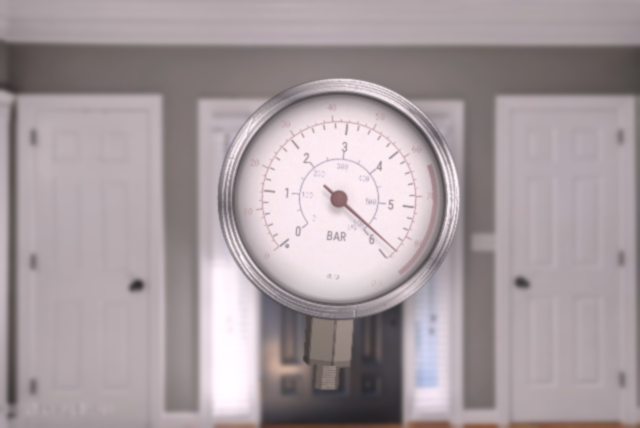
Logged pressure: 5.8 bar
